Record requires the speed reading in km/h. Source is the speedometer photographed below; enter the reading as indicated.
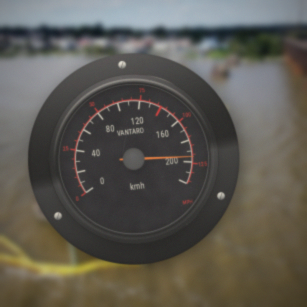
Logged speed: 195 km/h
